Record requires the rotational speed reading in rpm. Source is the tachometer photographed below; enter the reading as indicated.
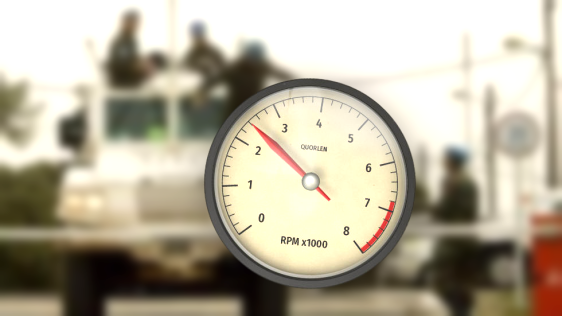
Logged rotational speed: 2400 rpm
